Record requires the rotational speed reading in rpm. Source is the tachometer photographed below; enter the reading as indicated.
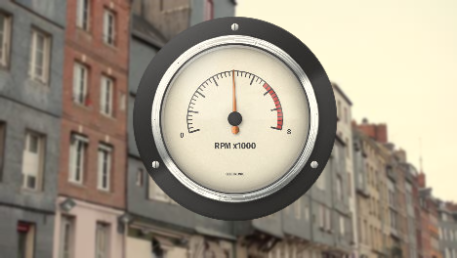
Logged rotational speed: 4000 rpm
